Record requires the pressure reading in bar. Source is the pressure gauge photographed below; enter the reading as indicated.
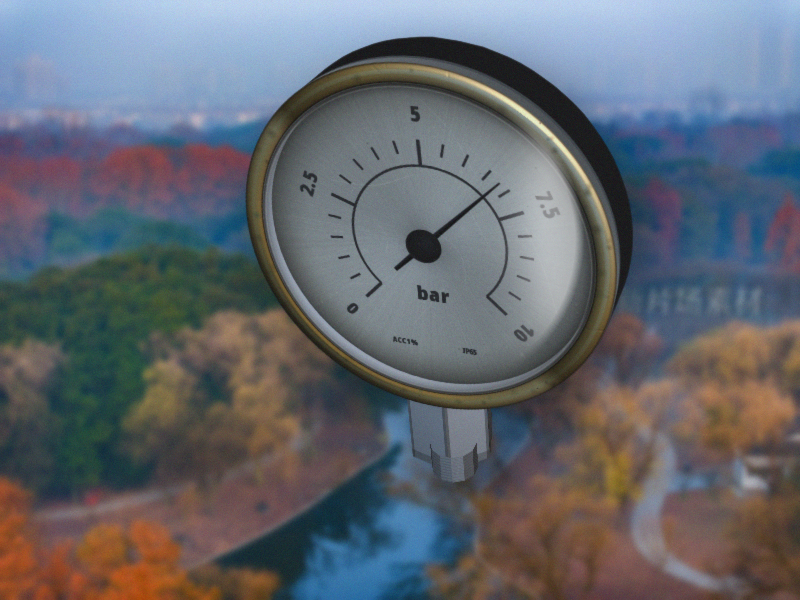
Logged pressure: 6.75 bar
